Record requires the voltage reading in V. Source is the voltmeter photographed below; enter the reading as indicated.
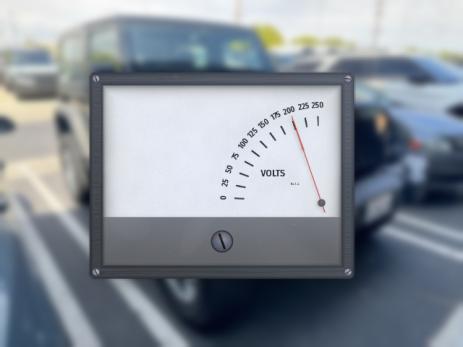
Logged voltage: 200 V
